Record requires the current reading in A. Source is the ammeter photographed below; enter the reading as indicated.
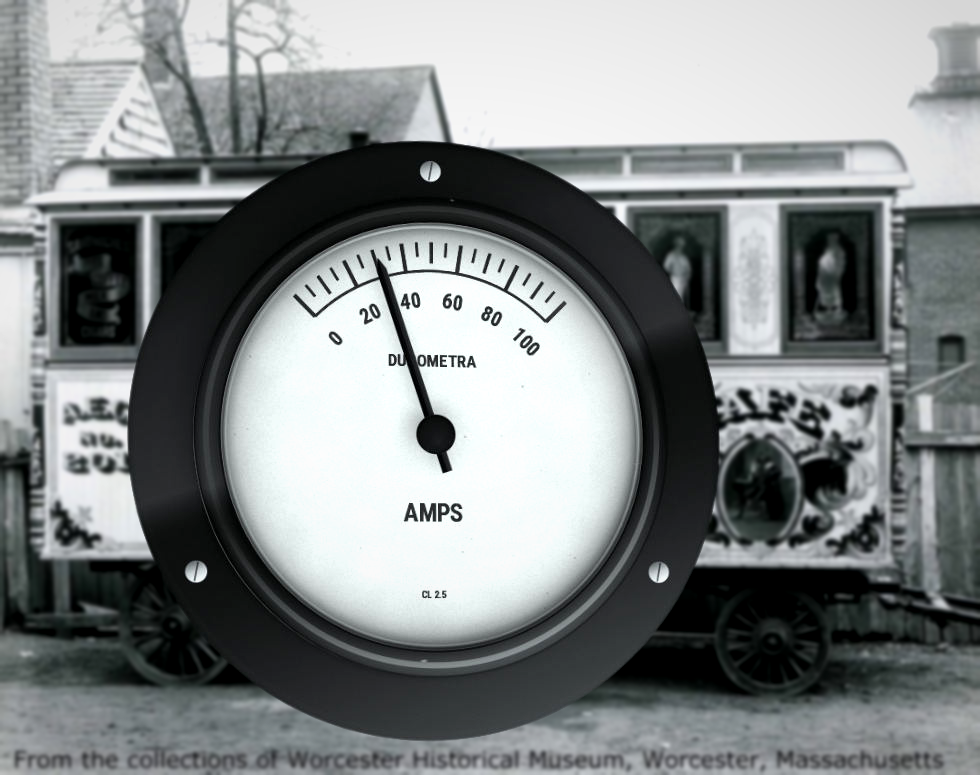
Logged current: 30 A
